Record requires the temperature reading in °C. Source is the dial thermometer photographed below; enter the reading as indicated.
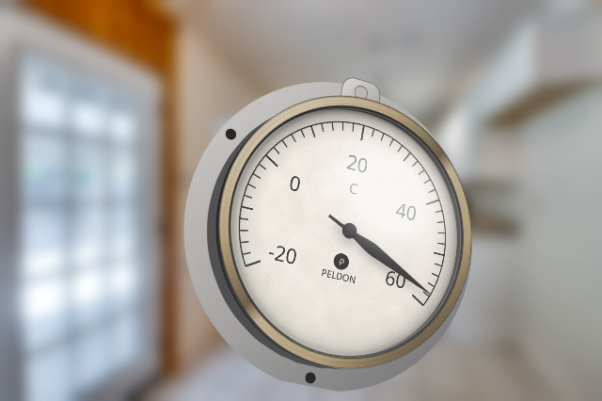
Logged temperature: 58 °C
